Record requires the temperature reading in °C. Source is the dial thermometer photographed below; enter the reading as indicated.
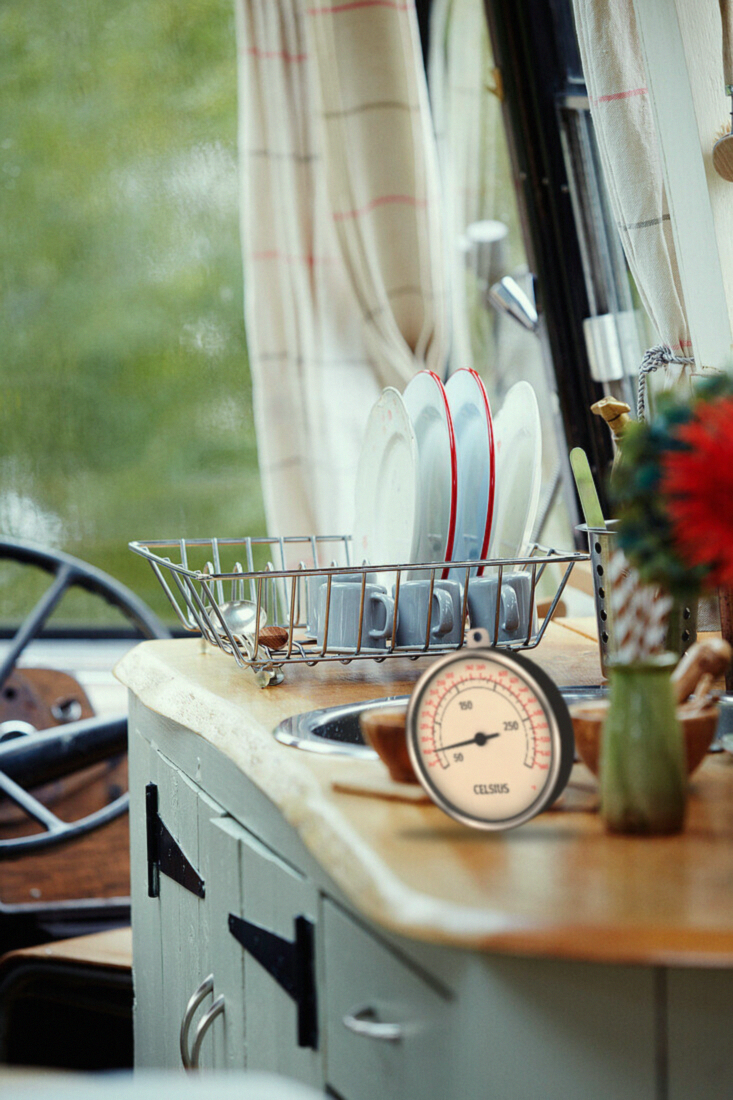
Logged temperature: 70 °C
